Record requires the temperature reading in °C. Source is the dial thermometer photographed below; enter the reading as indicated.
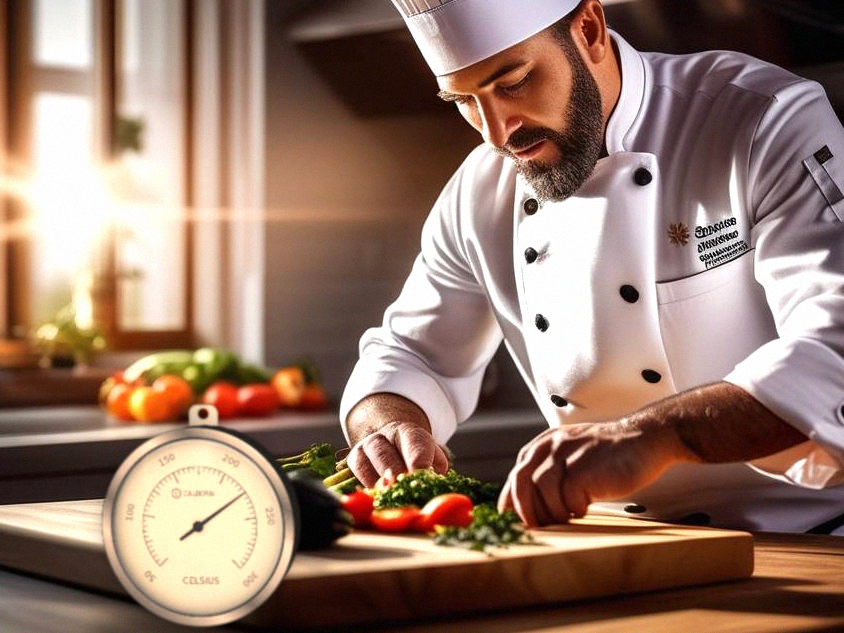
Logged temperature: 225 °C
